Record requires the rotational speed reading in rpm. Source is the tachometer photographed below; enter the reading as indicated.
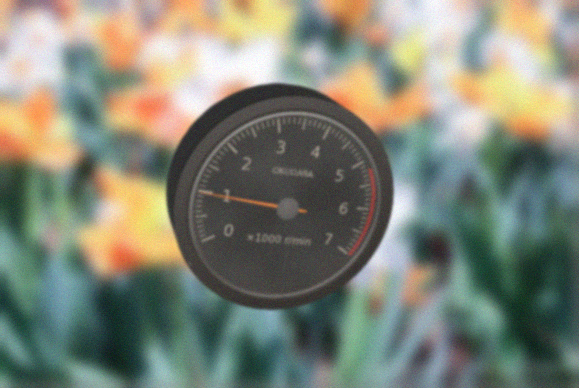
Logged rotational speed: 1000 rpm
